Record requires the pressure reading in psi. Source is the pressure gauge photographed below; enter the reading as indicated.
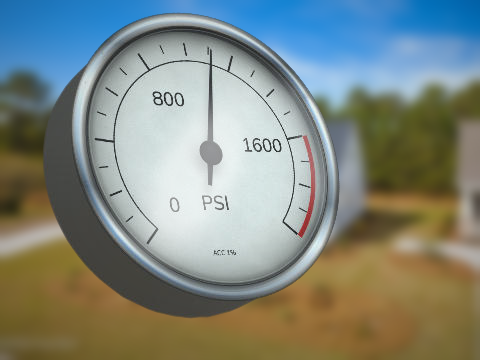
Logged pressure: 1100 psi
